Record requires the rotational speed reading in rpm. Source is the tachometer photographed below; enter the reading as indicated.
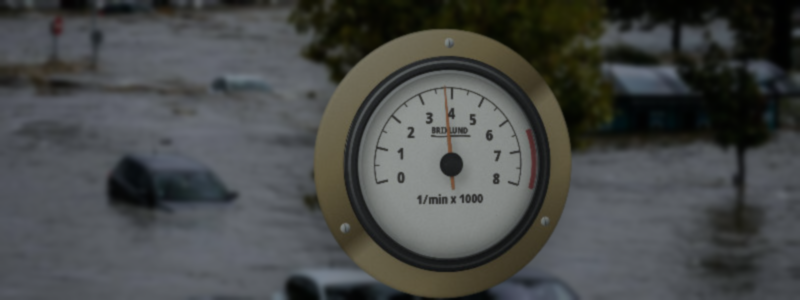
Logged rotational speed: 3750 rpm
